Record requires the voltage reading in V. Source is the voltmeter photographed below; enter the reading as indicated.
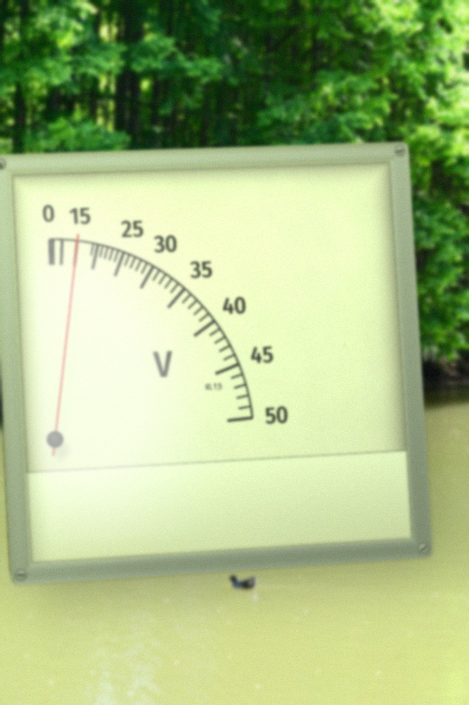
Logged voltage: 15 V
